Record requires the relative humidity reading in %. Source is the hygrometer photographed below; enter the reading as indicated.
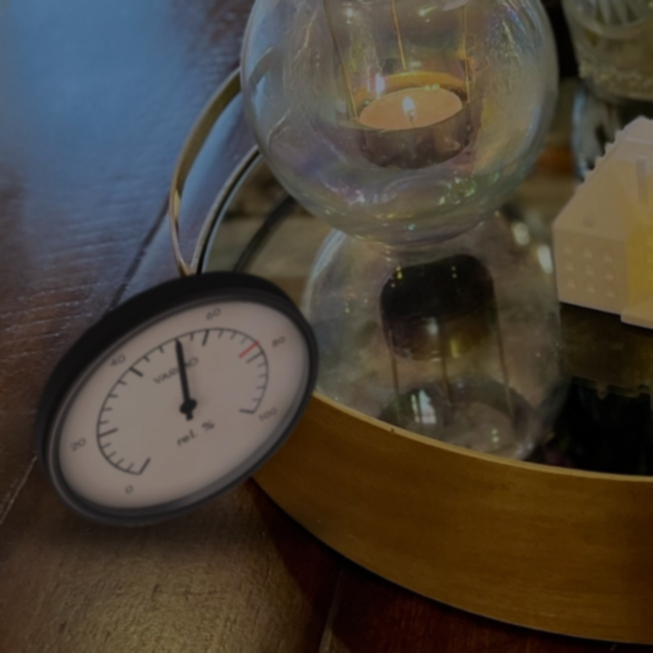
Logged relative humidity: 52 %
